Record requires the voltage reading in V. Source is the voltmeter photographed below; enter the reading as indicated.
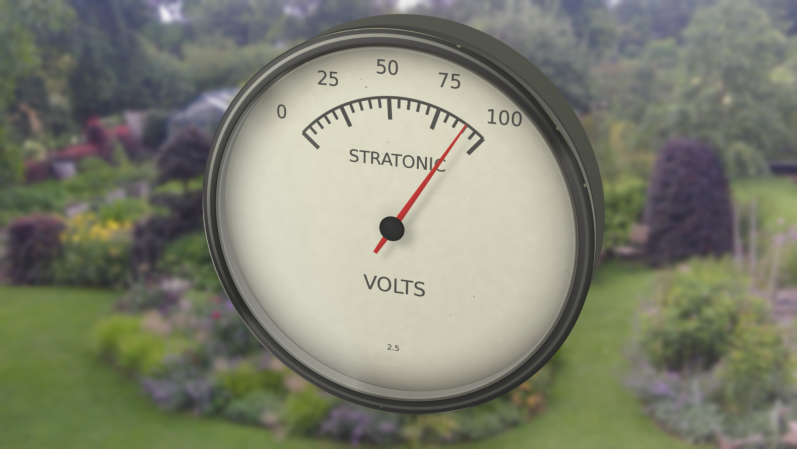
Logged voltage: 90 V
